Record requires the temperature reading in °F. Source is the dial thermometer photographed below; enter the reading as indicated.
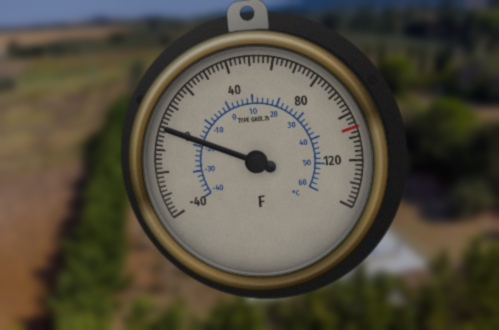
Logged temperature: 0 °F
